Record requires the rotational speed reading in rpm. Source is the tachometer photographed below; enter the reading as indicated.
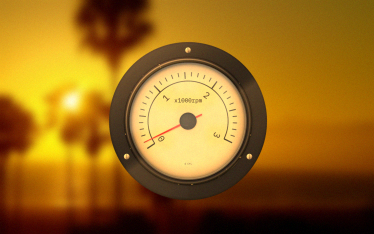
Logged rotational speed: 100 rpm
